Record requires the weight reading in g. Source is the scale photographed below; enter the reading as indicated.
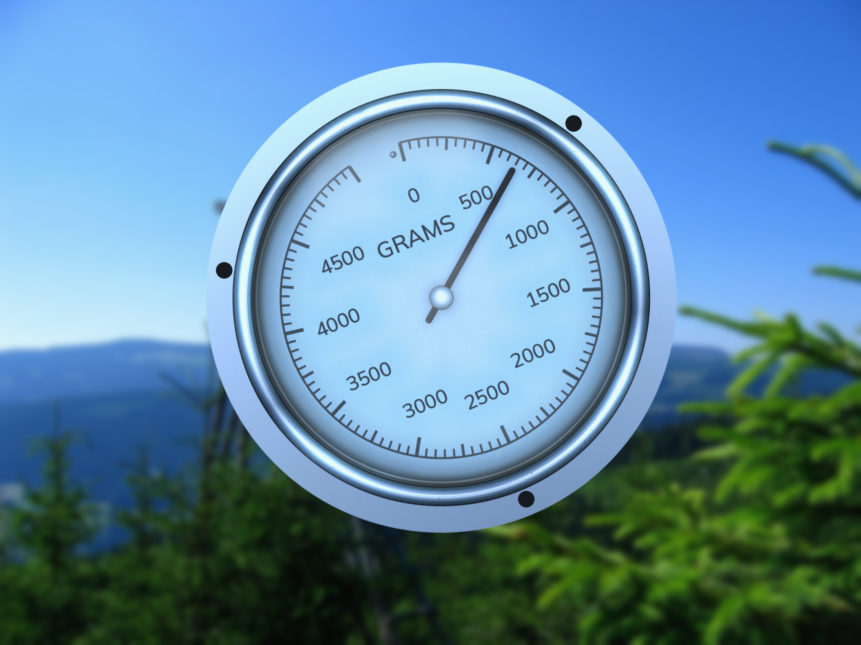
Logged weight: 650 g
